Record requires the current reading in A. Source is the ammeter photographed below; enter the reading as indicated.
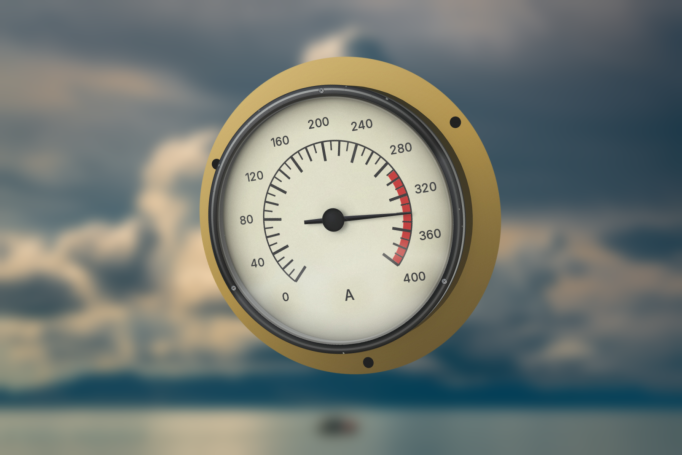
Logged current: 340 A
